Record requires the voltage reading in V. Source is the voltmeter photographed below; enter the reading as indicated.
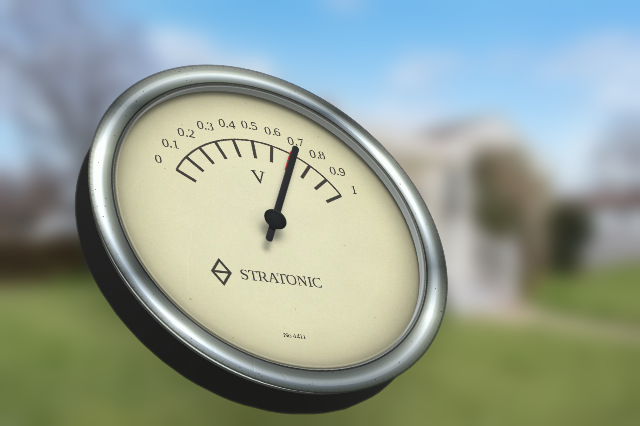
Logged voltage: 0.7 V
